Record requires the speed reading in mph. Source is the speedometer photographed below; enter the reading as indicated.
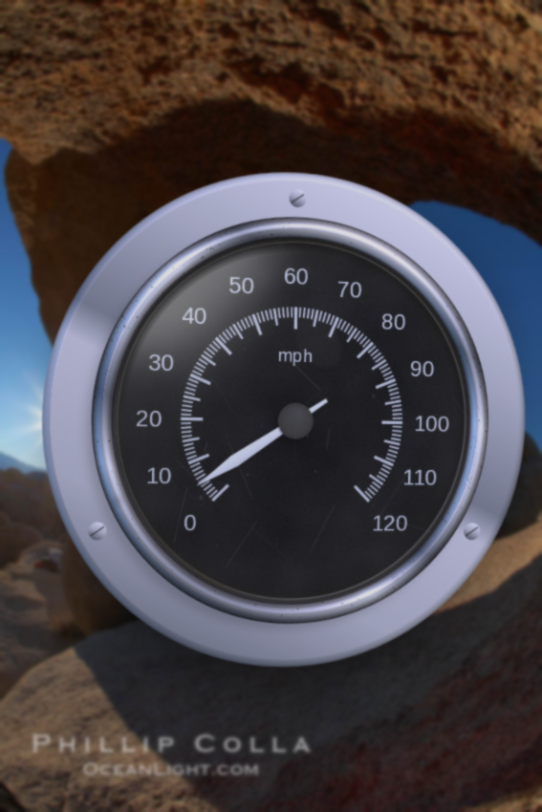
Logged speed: 5 mph
